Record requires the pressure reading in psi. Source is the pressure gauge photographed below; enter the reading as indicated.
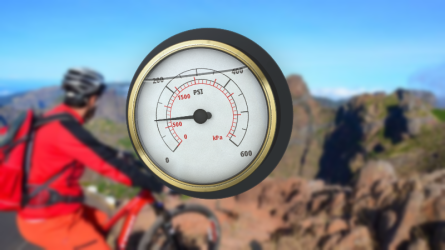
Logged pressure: 100 psi
